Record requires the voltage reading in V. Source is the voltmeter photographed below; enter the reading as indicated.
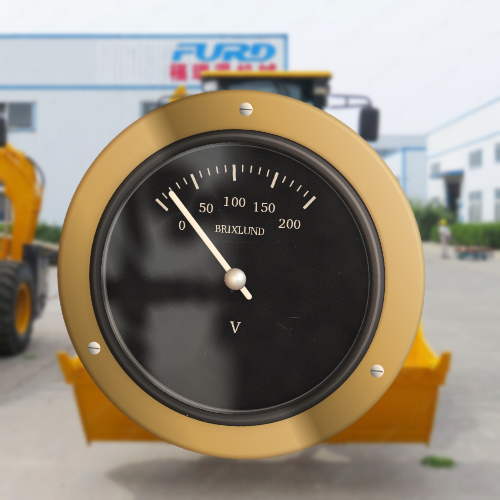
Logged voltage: 20 V
